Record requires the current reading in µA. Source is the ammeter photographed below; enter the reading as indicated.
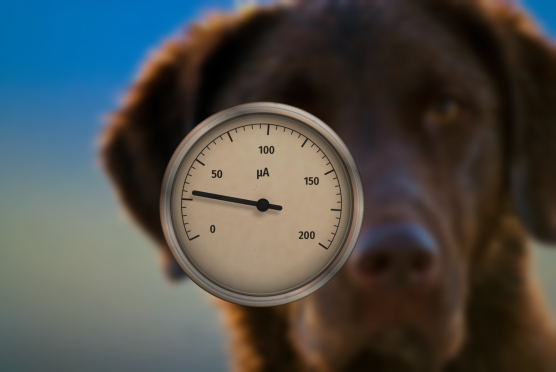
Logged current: 30 µA
